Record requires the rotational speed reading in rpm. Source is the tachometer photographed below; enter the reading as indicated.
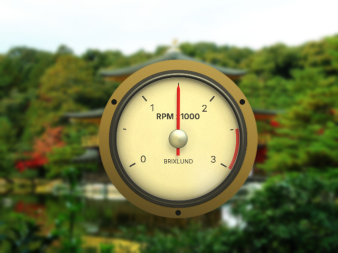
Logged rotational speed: 1500 rpm
